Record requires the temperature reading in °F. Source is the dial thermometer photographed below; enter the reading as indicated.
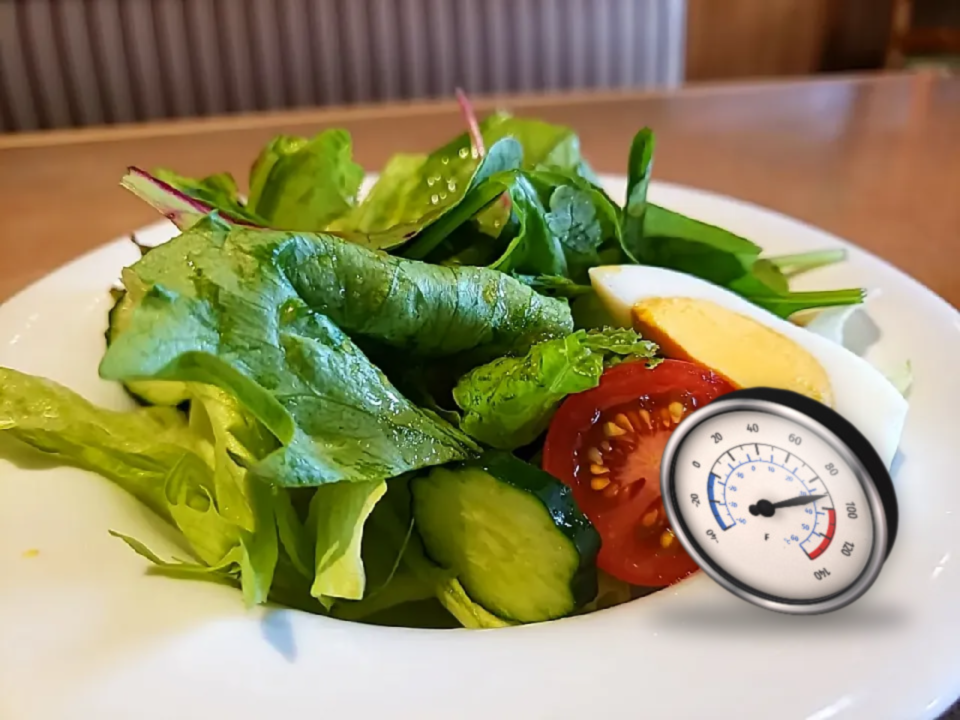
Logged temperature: 90 °F
